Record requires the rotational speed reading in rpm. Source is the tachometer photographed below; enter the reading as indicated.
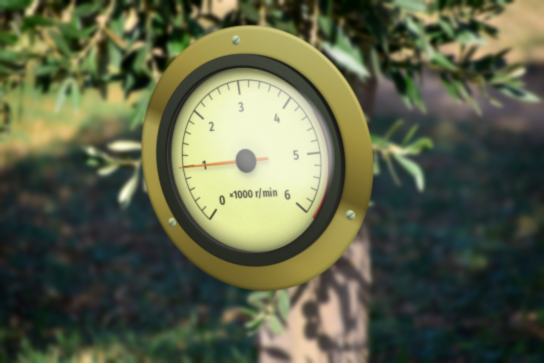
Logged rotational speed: 1000 rpm
